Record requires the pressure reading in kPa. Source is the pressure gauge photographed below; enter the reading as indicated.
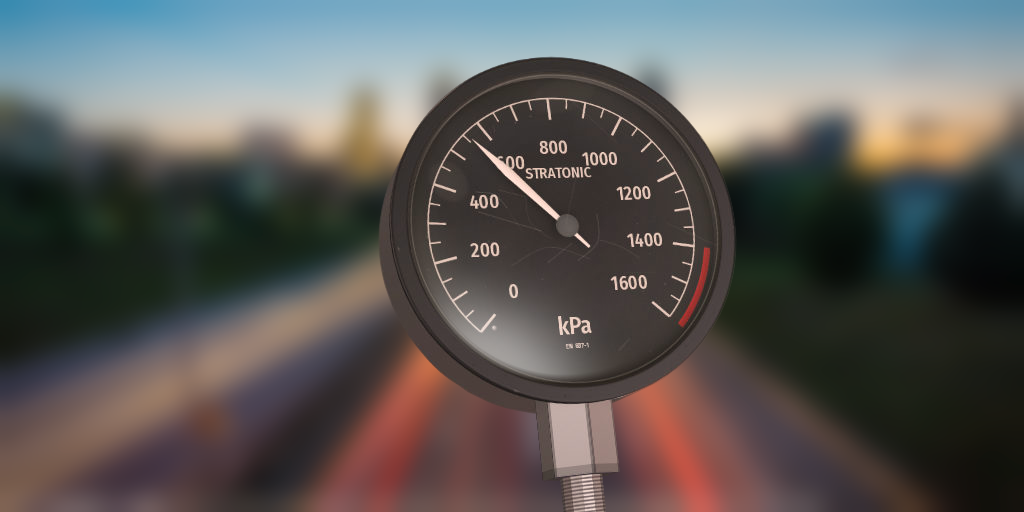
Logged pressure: 550 kPa
